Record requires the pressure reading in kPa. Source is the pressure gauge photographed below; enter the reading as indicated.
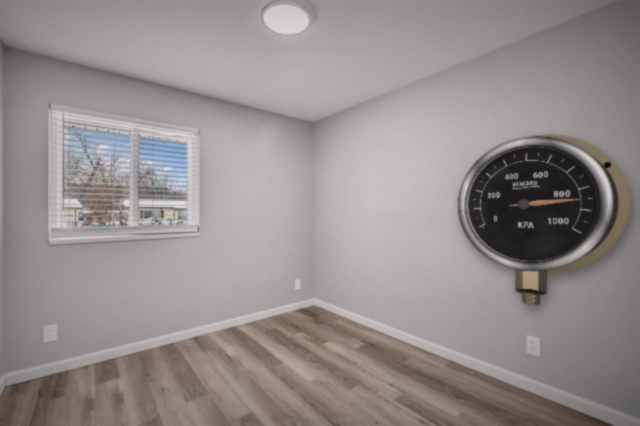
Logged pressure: 850 kPa
